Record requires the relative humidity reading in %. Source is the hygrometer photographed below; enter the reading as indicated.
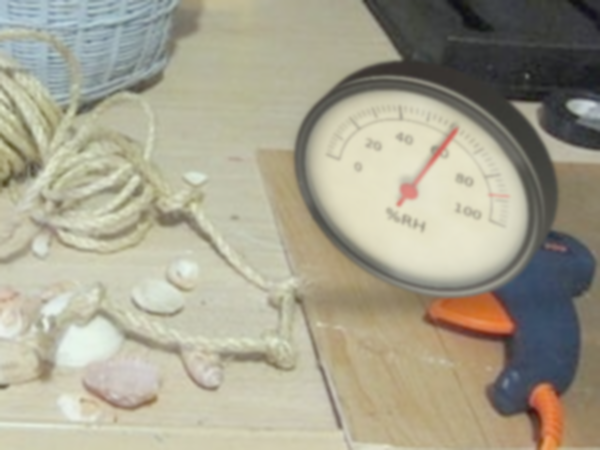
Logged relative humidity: 60 %
